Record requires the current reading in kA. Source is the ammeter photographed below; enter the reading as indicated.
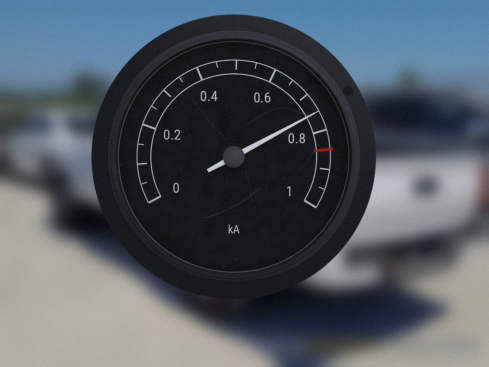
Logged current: 0.75 kA
